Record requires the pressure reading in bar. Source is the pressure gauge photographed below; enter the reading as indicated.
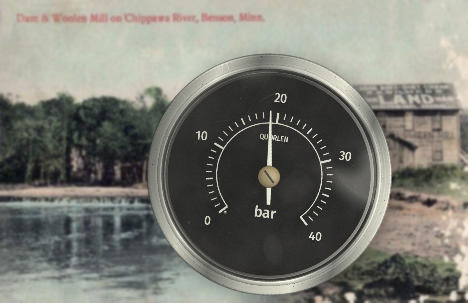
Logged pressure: 19 bar
